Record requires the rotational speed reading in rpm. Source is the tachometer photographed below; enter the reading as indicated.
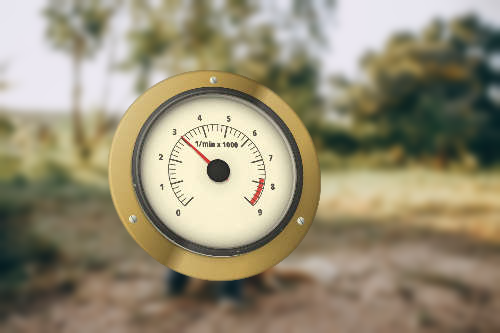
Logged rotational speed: 3000 rpm
